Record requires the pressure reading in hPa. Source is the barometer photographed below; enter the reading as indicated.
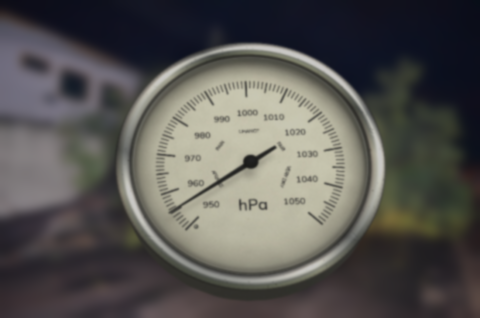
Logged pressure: 955 hPa
